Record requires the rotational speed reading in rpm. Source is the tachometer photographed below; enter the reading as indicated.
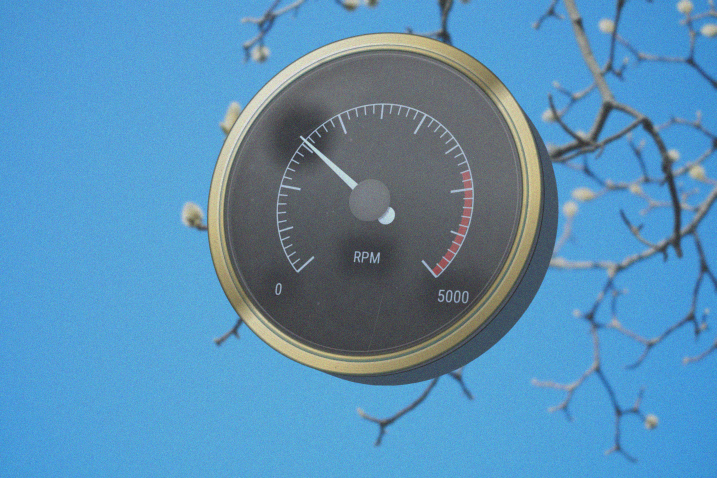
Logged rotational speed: 1550 rpm
